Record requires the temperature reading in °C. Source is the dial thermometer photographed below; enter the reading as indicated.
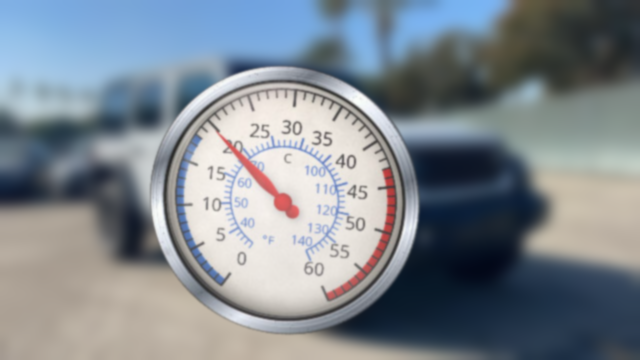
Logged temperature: 20 °C
